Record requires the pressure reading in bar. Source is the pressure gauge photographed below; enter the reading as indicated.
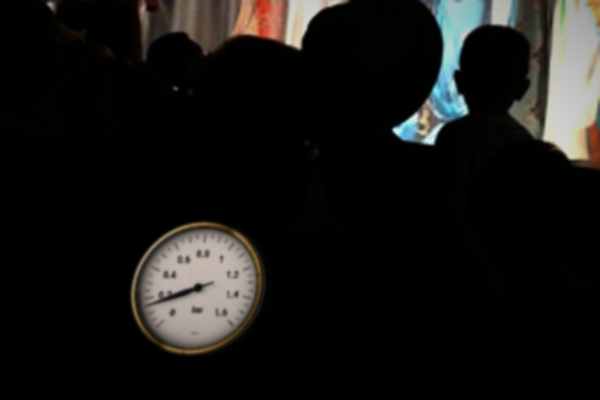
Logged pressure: 0.15 bar
